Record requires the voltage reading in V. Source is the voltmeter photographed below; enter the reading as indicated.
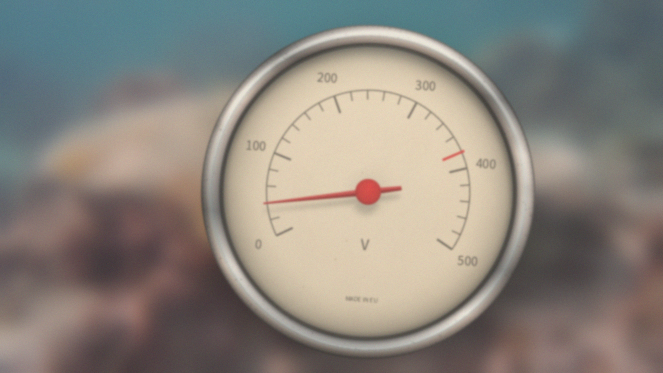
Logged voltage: 40 V
